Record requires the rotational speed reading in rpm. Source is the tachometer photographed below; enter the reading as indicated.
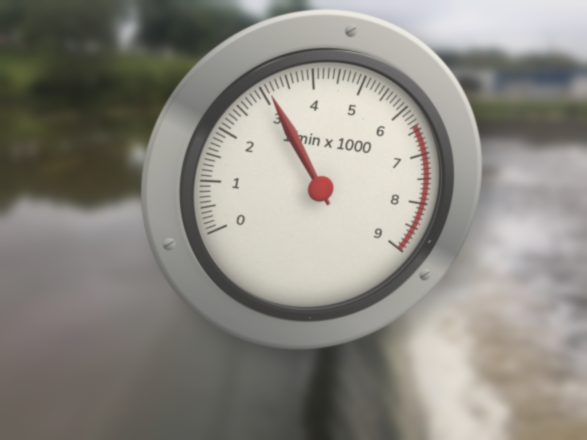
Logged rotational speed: 3100 rpm
